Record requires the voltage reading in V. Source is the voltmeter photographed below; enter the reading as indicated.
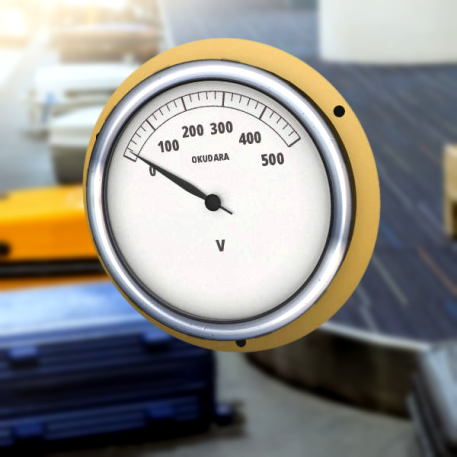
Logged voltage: 20 V
